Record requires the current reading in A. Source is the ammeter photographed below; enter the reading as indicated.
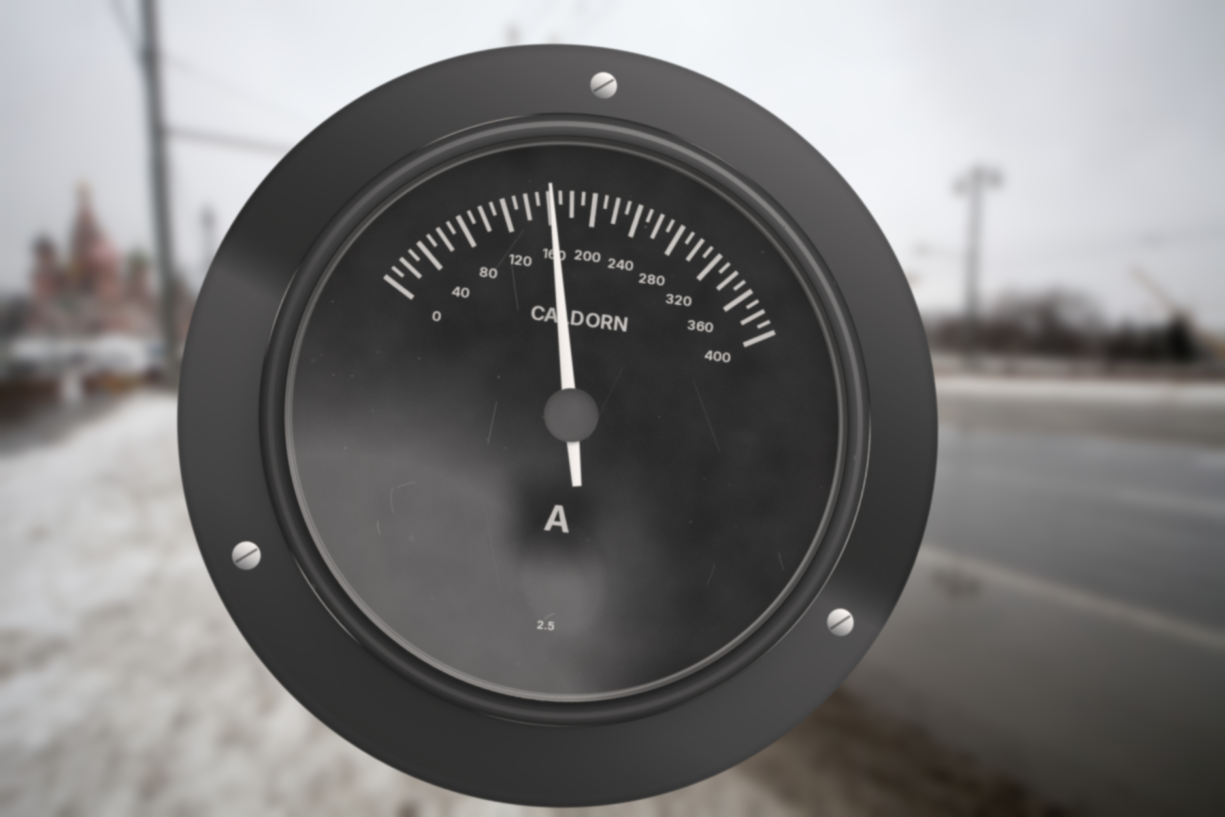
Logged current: 160 A
